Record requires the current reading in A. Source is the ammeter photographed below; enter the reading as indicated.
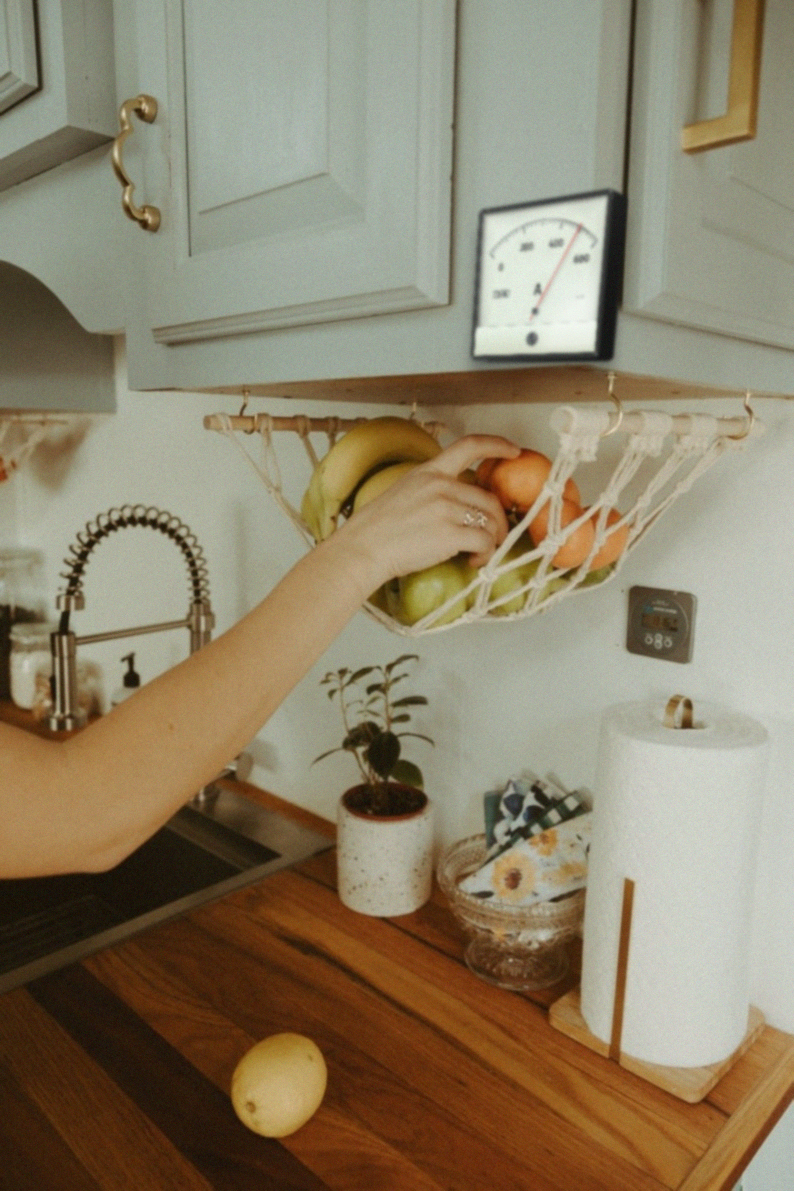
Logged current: 500 A
